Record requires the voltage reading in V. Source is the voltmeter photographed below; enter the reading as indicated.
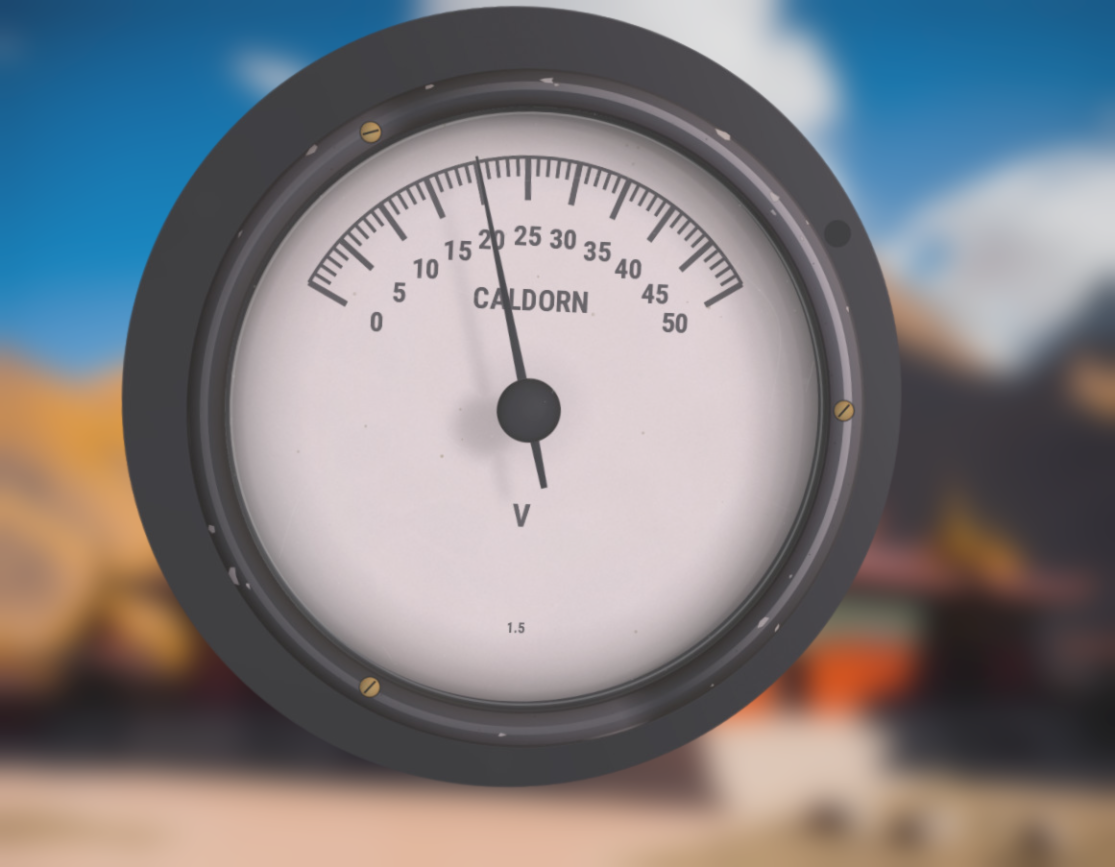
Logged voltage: 20 V
